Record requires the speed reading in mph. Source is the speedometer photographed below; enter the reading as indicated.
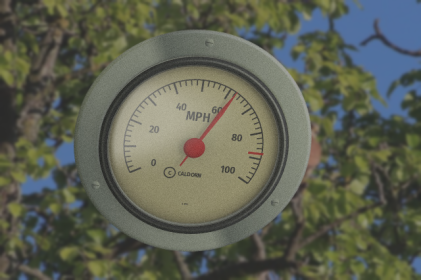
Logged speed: 62 mph
